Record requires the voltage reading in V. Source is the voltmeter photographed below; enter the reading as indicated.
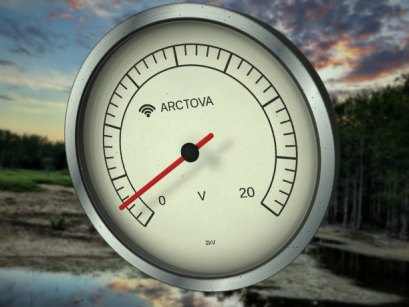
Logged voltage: 1.25 V
